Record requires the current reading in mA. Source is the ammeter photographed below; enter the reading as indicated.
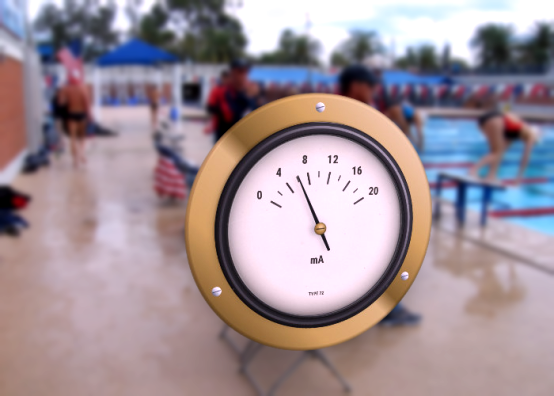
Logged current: 6 mA
